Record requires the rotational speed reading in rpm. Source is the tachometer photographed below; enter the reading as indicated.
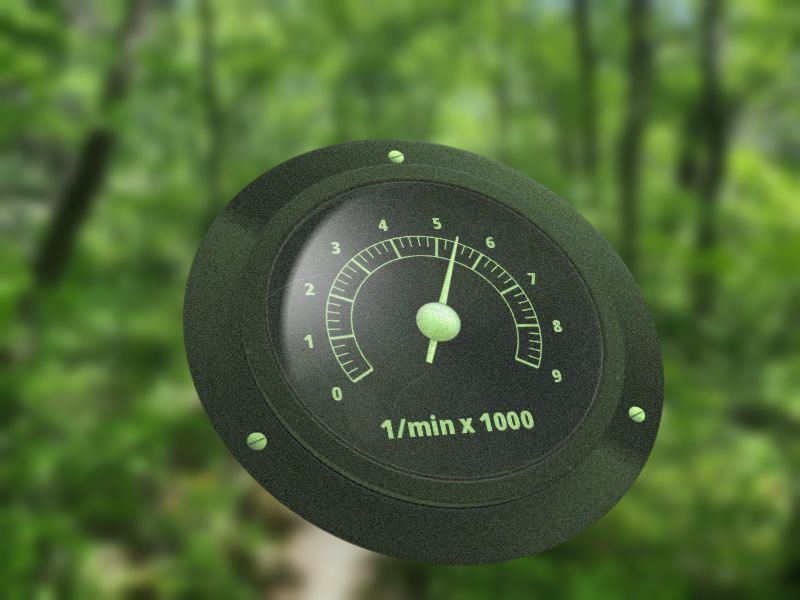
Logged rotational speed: 5400 rpm
